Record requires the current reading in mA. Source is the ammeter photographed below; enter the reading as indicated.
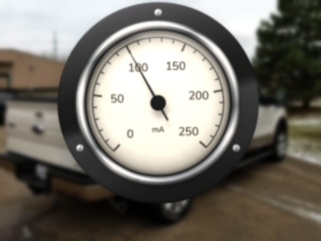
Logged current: 100 mA
